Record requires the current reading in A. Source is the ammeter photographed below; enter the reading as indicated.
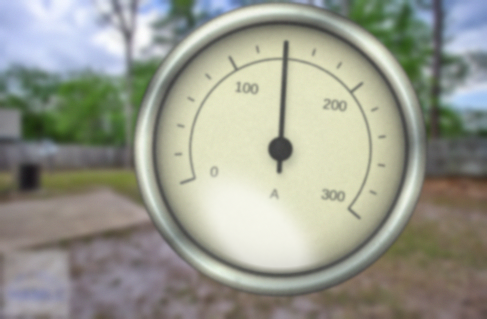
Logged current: 140 A
